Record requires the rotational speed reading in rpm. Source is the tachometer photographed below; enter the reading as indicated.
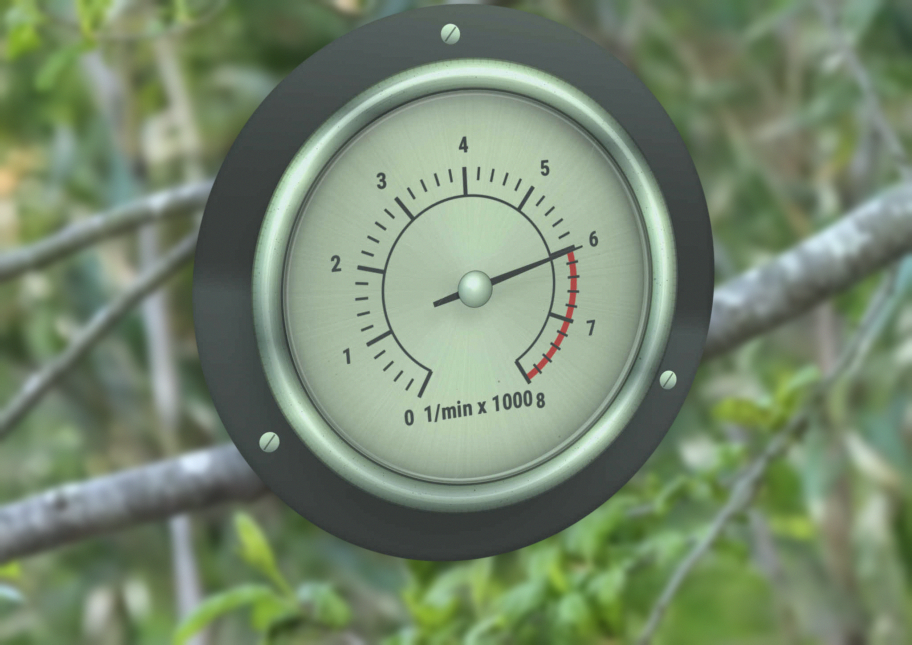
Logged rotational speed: 6000 rpm
